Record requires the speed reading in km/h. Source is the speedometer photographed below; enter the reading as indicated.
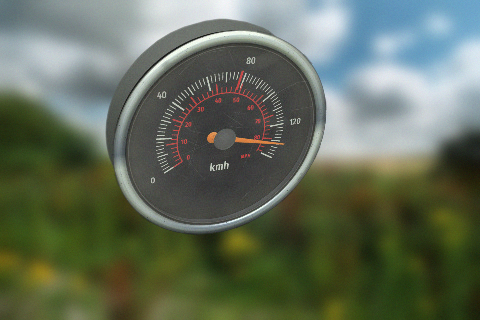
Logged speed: 130 km/h
